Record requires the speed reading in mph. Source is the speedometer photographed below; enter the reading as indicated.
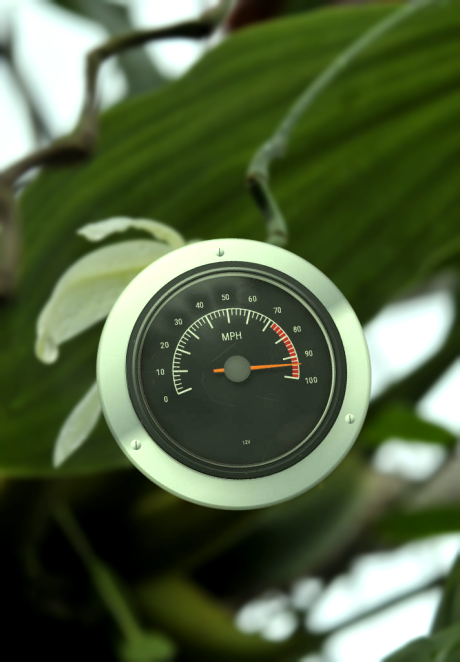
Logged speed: 94 mph
